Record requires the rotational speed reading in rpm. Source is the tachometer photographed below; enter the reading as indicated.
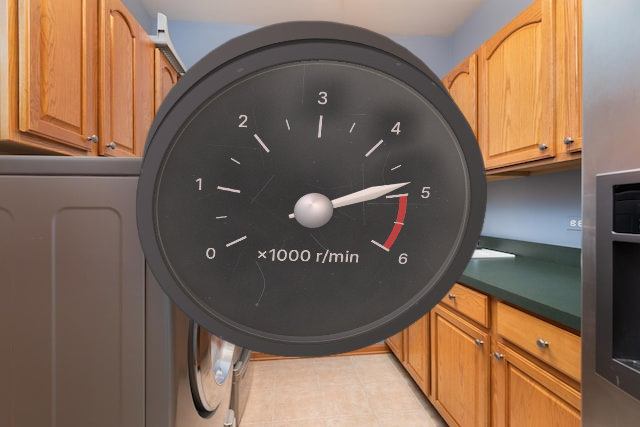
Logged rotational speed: 4750 rpm
